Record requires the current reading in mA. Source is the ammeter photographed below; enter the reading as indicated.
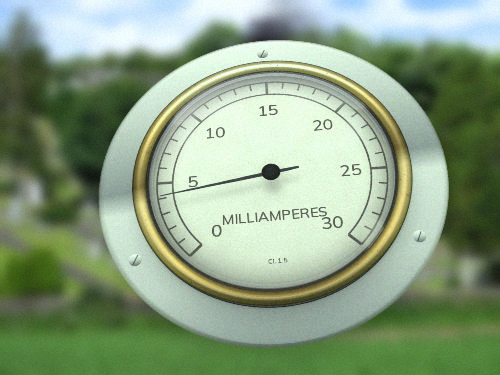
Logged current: 4 mA
